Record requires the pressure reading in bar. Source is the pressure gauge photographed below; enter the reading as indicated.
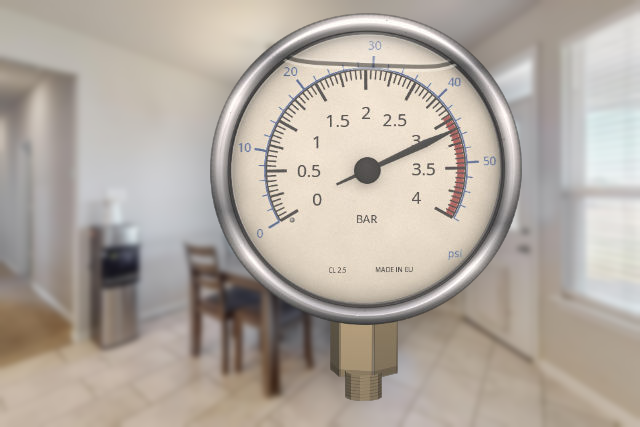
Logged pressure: 3.1 bar
